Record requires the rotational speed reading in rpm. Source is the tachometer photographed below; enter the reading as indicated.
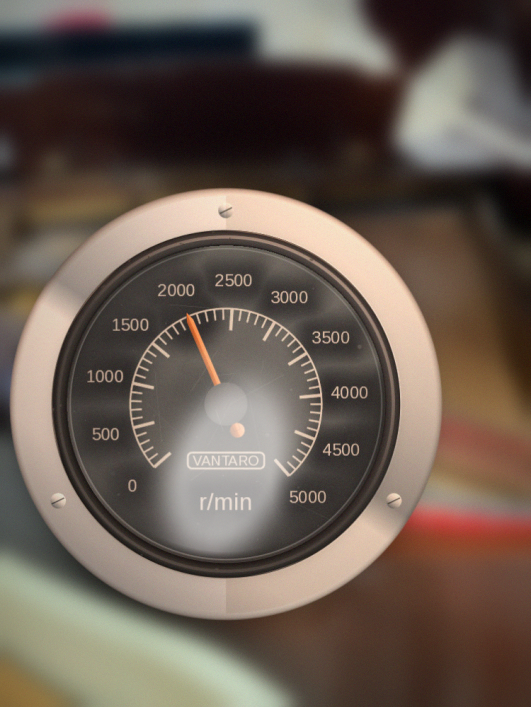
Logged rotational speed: 2000 rpm
